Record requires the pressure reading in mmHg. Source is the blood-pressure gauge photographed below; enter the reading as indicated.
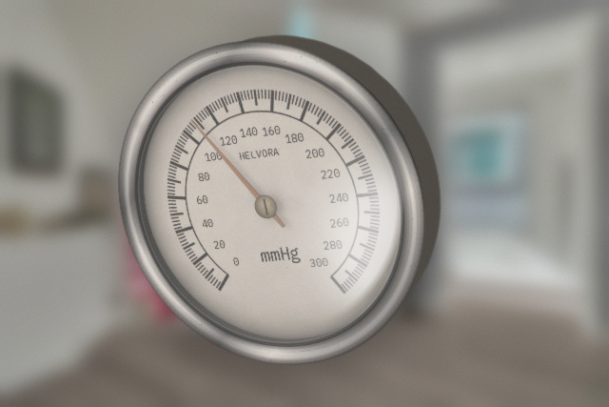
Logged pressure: 110 mmHg
